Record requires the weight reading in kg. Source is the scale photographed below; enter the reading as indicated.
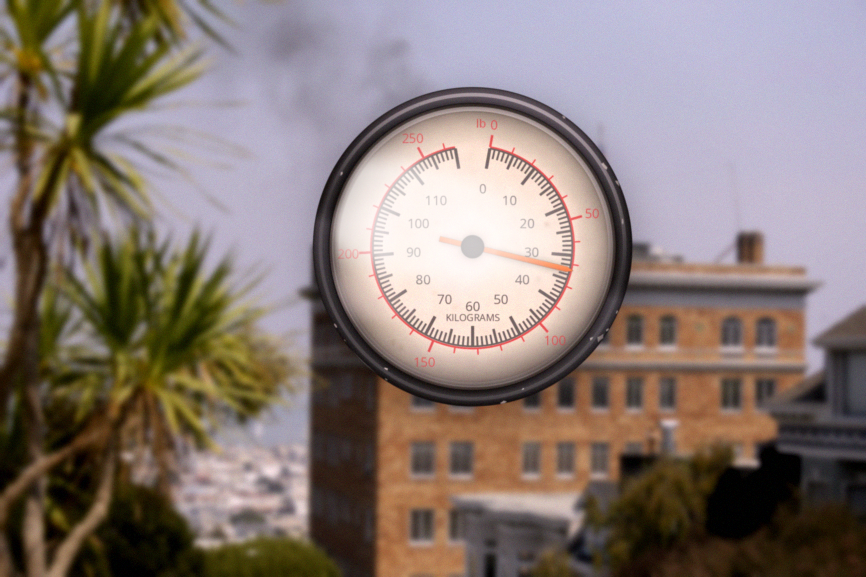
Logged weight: 33 kg
